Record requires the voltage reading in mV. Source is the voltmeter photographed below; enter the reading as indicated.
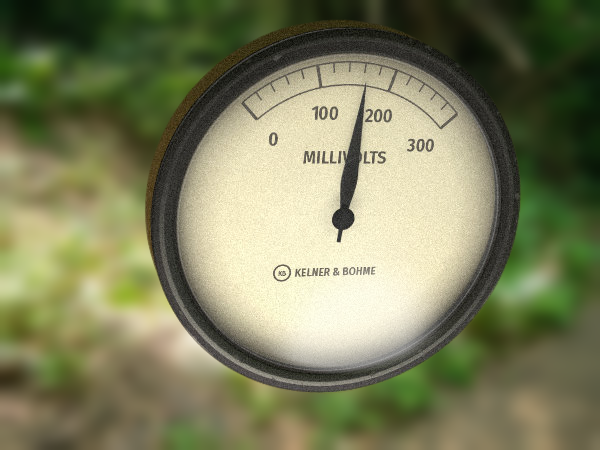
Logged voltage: 160 mV
